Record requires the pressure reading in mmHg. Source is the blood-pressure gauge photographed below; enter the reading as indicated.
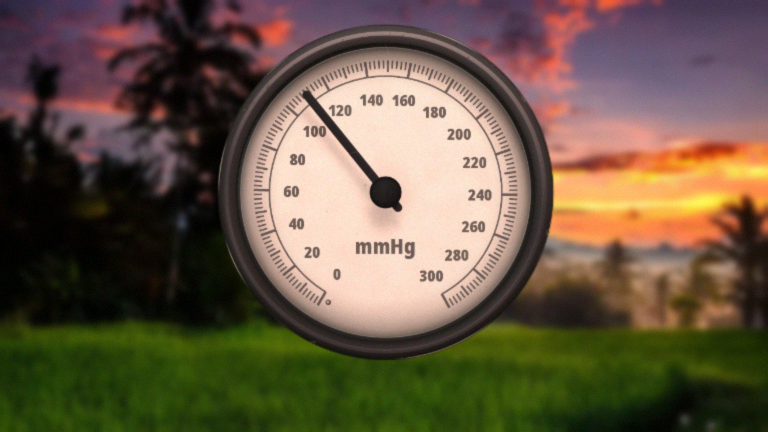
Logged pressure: 110 mmHg
